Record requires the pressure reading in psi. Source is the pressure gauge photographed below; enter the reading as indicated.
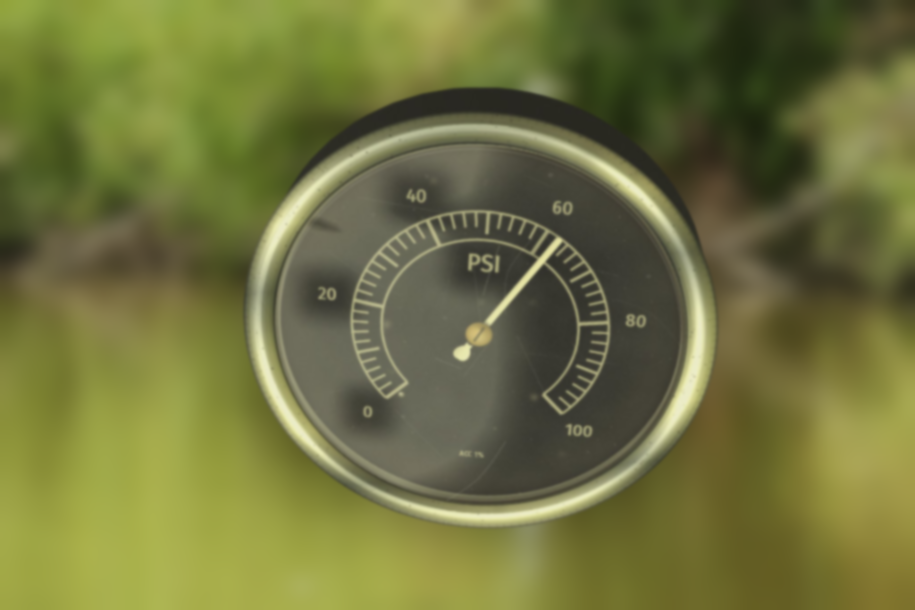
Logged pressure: 62 psi
